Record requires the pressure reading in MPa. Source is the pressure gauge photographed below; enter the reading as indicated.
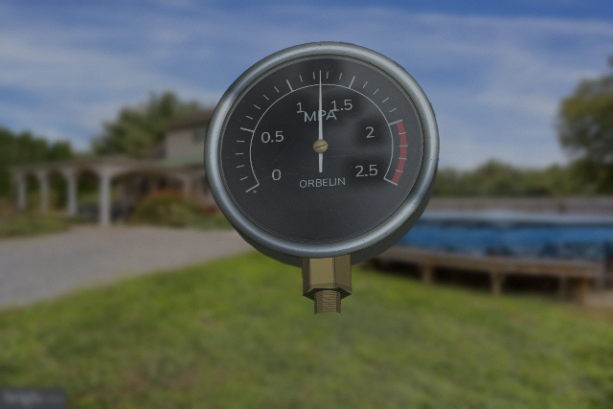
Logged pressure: 1.25 MPa
